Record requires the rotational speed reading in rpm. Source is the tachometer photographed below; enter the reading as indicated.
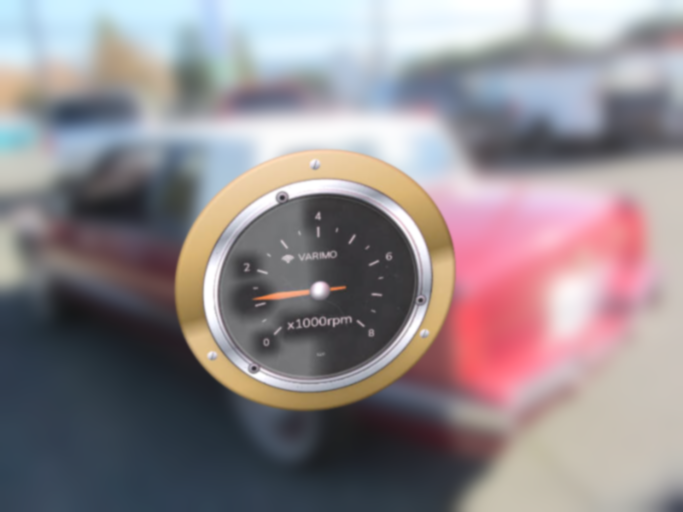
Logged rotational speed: 1250 rpm
